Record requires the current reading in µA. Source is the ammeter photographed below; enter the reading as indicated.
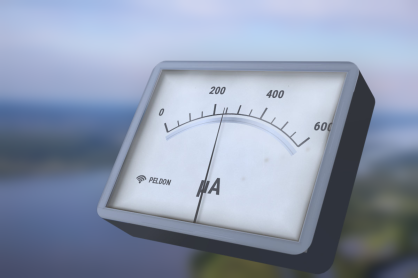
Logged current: 250 µA
